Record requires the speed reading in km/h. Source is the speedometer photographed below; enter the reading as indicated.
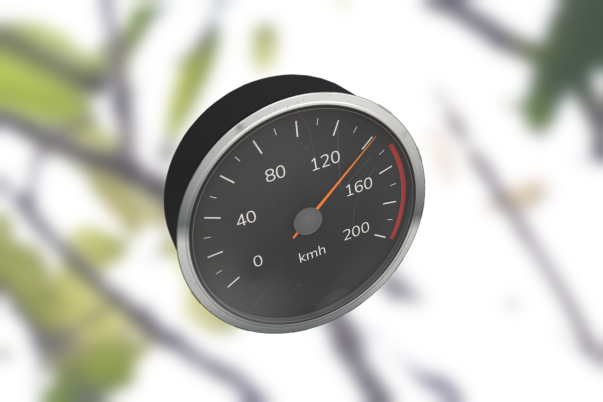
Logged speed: 140 km/h
